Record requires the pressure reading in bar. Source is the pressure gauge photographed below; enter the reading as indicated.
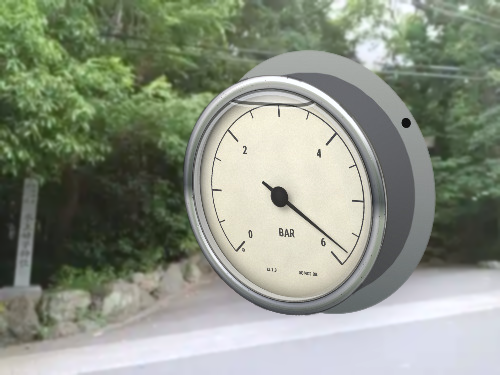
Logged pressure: 5.75 bar
